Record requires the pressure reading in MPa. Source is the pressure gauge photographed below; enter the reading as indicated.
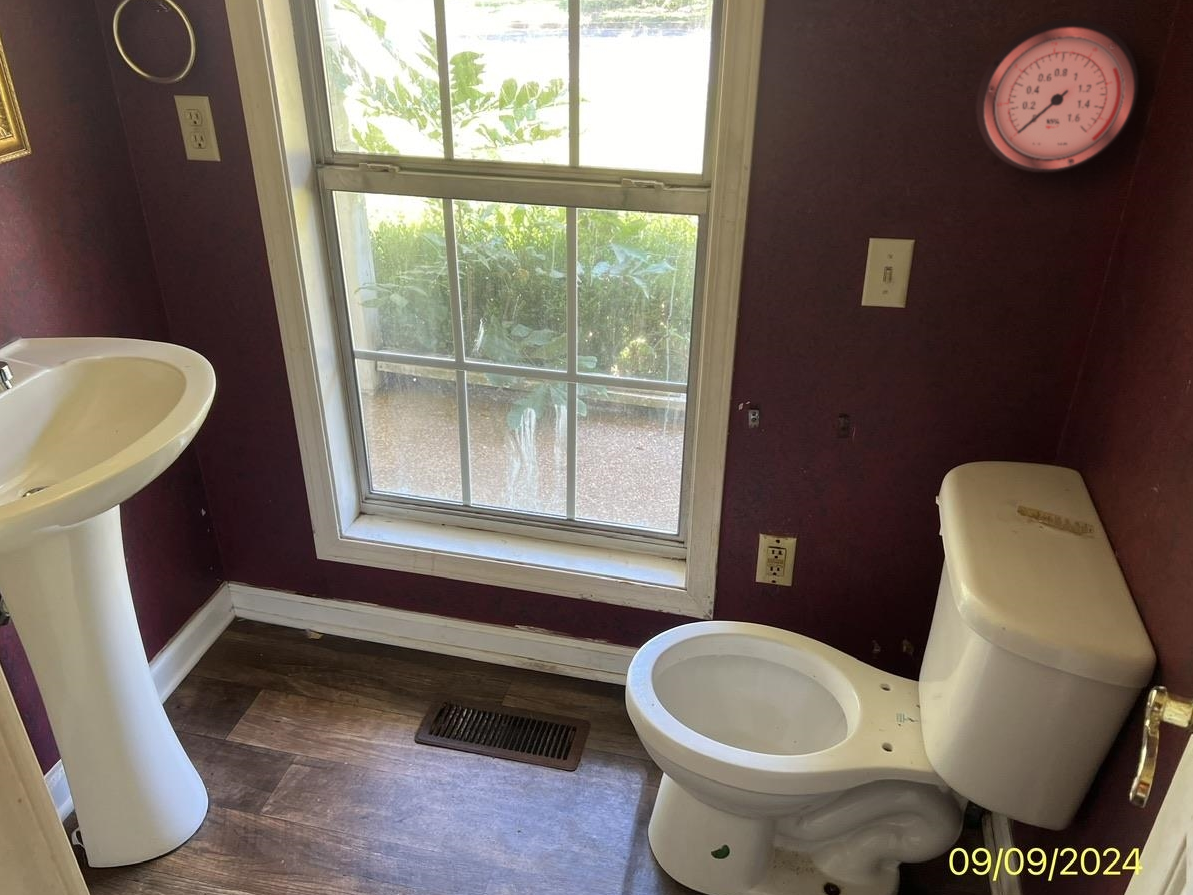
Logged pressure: 0 MPa
